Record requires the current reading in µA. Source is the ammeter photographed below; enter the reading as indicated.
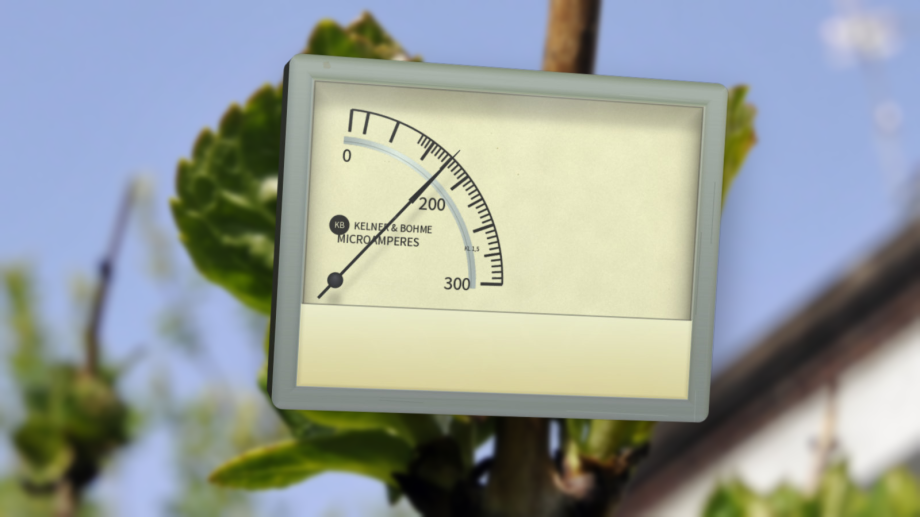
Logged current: 175 µA
